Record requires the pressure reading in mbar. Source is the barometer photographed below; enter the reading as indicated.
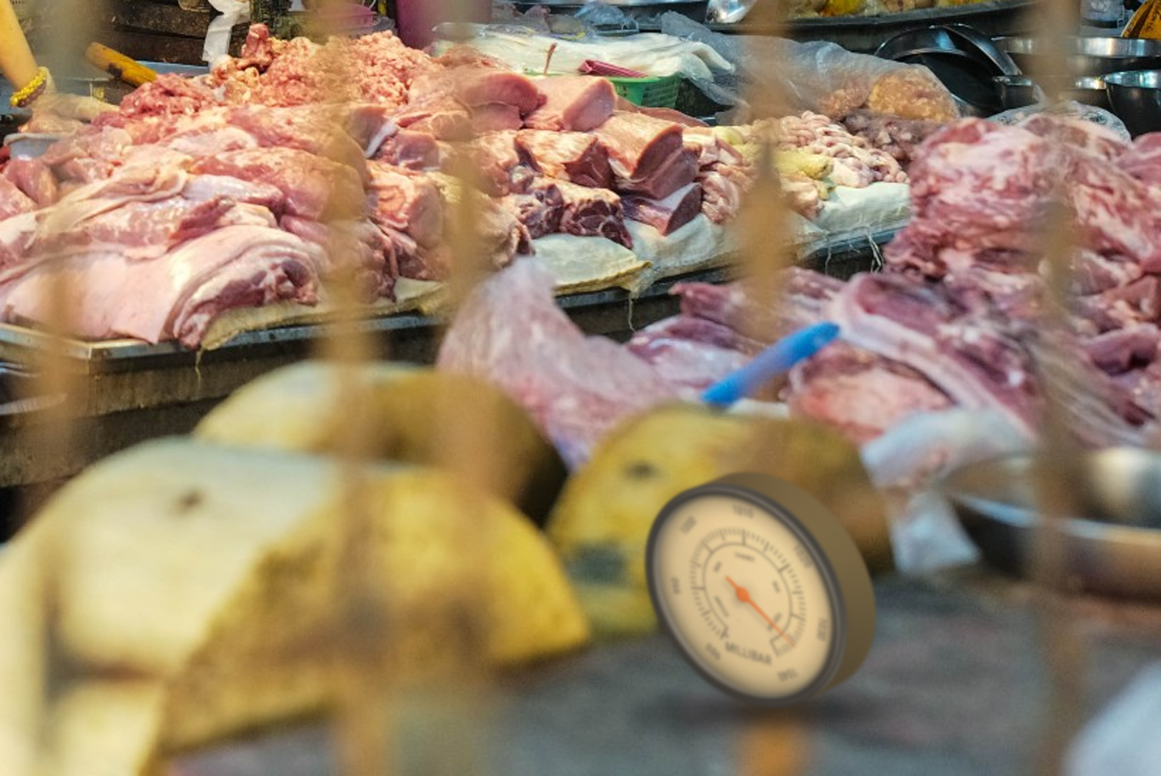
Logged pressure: 1035 mbar
